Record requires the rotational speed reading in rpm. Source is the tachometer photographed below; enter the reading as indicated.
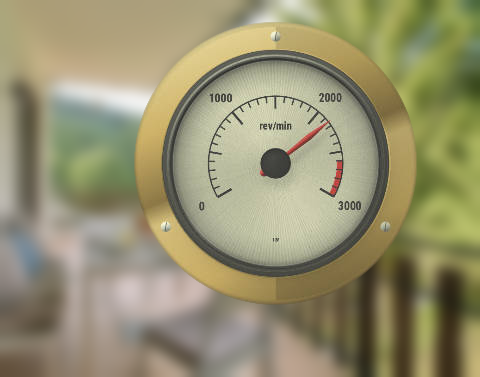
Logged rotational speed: 2150 rpm
